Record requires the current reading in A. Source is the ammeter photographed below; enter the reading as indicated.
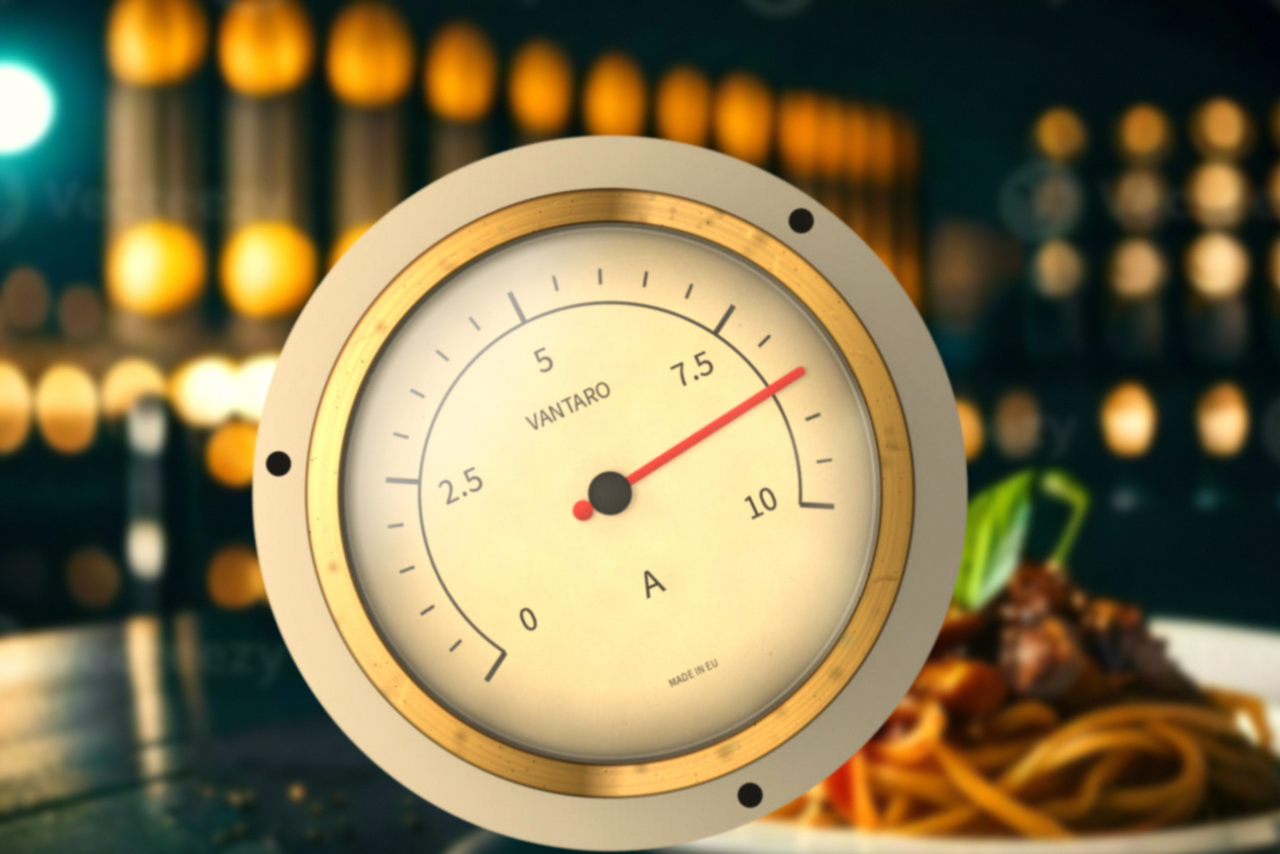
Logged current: 8.5 A
